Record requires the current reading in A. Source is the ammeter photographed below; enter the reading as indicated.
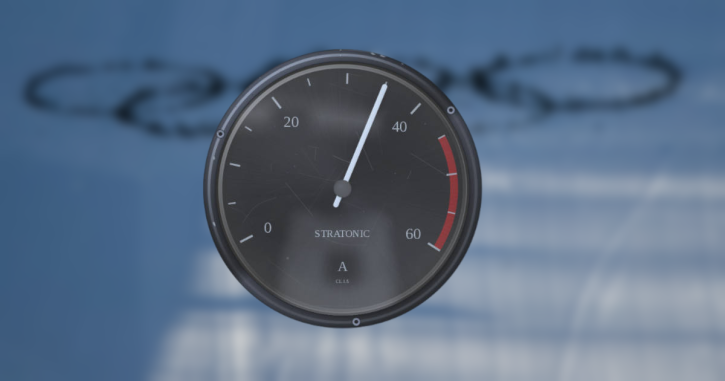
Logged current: 35 A
